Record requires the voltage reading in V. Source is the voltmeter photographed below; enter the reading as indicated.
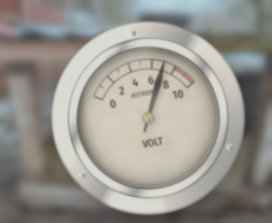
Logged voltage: 7 V
